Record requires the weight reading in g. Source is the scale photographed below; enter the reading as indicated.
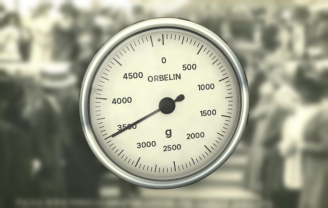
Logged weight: 3500 g
